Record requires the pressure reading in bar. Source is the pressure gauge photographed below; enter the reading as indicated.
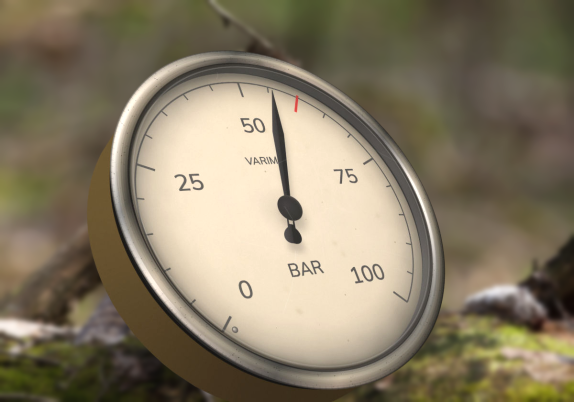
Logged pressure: 55 bar
